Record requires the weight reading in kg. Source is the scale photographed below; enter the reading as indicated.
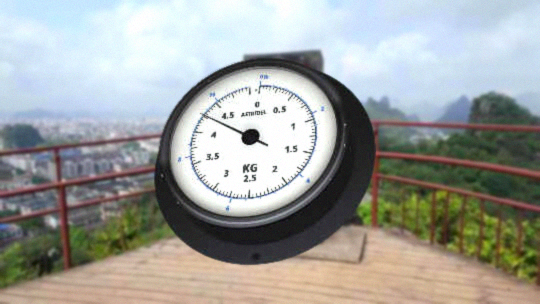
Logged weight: 4.25 kg
